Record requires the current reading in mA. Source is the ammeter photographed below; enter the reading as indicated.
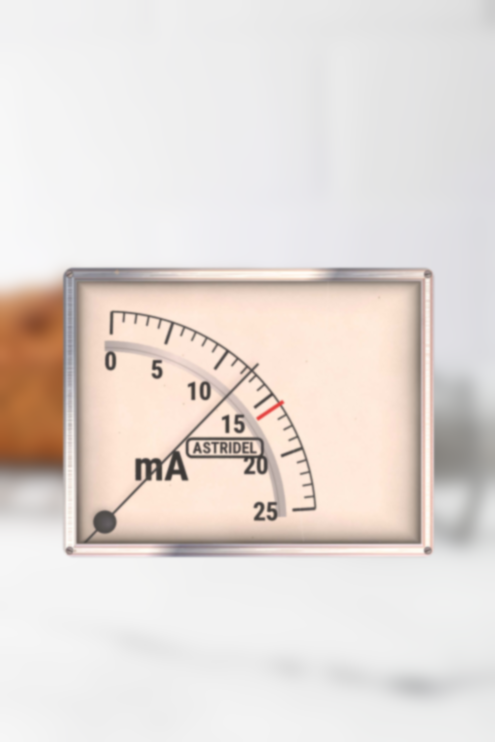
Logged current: 12.5 mA
